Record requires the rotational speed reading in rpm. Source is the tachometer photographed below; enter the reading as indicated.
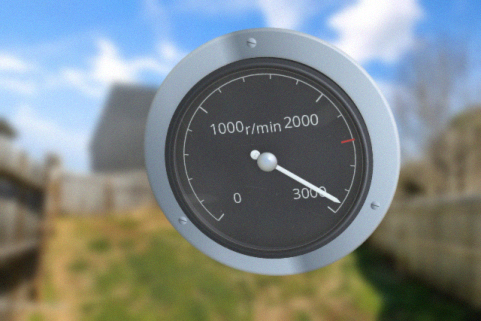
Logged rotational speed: 2900 rpm
